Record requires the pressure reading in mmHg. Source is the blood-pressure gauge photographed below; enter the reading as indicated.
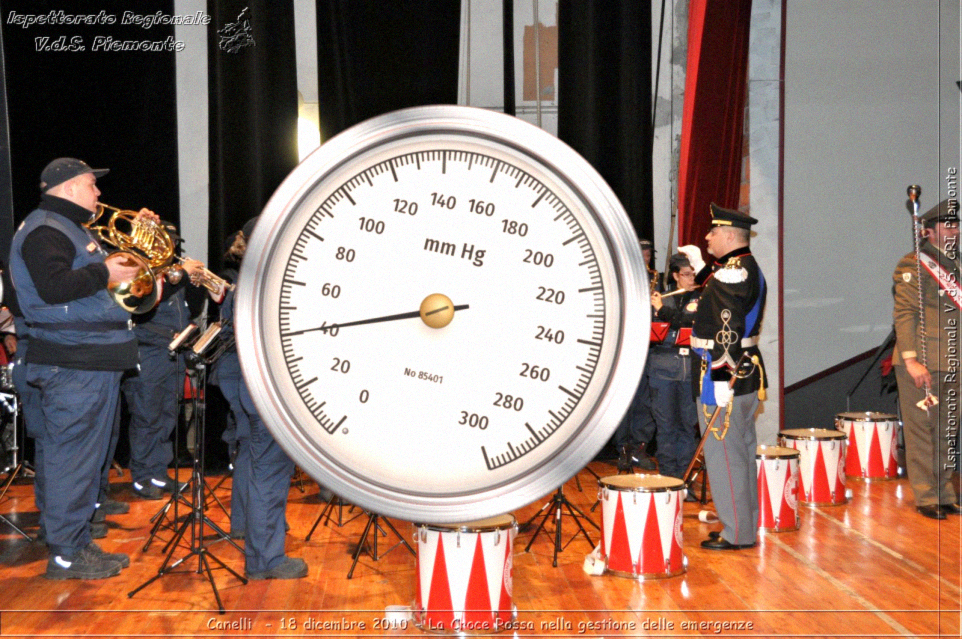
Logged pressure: 40 mmHg
